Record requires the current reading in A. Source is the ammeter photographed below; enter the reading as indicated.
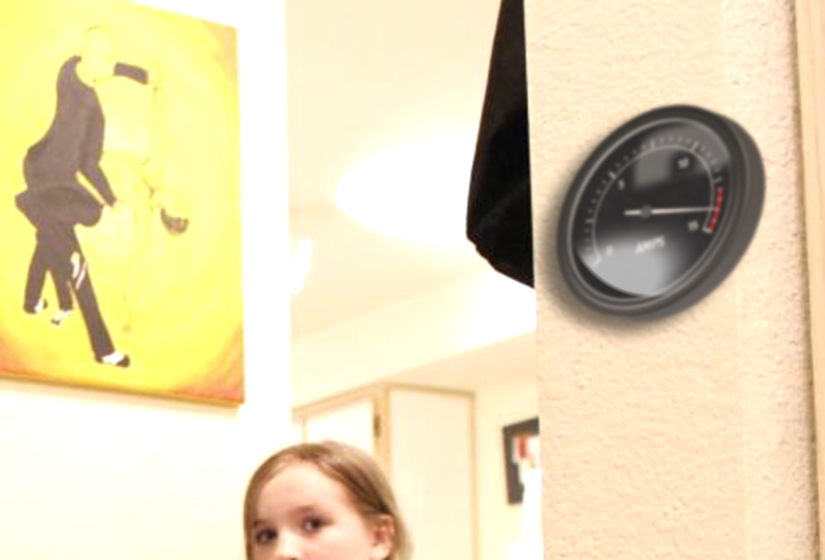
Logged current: 14 A
